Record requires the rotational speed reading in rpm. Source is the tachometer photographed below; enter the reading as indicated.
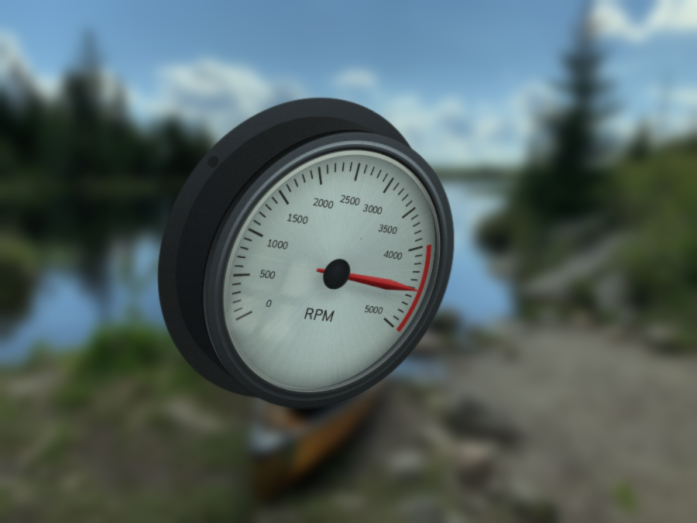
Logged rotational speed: 4500 rpm
